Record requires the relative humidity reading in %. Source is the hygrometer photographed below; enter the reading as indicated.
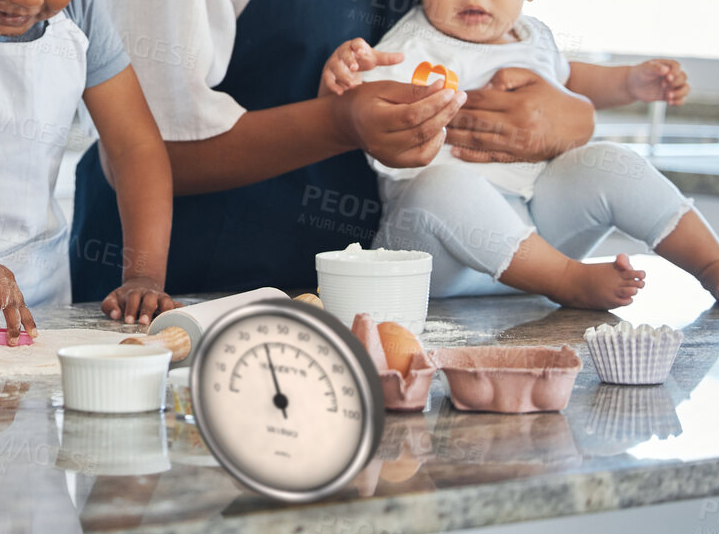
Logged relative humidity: 40 %
